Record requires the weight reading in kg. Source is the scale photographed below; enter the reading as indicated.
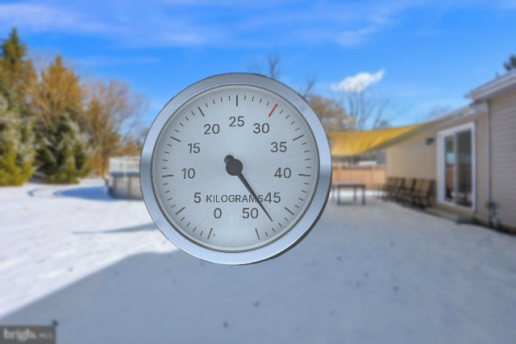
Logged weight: 47.5 kg
